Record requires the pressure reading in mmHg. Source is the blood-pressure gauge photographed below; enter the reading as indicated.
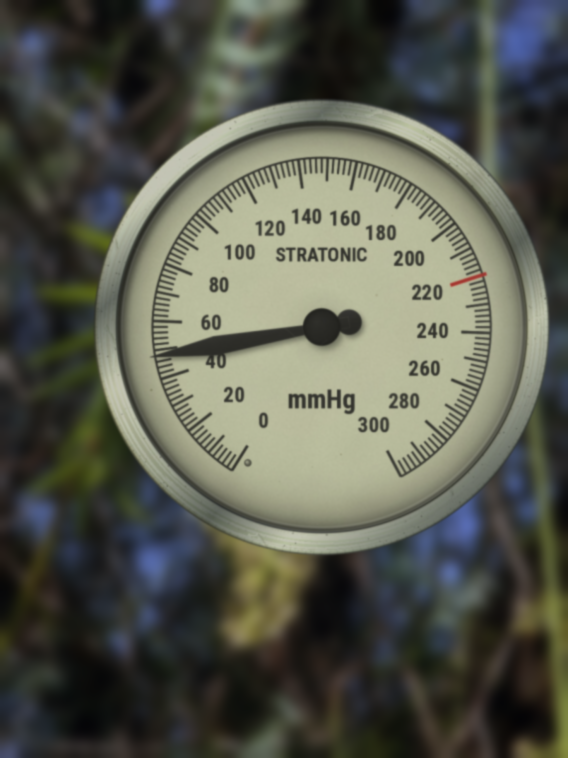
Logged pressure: 48 mmHg
